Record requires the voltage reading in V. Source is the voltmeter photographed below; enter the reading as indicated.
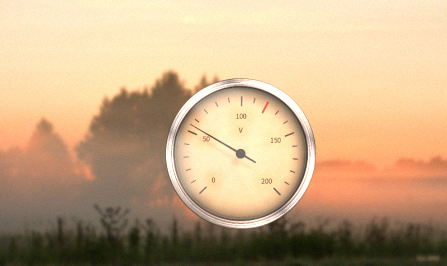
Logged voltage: 55 V
